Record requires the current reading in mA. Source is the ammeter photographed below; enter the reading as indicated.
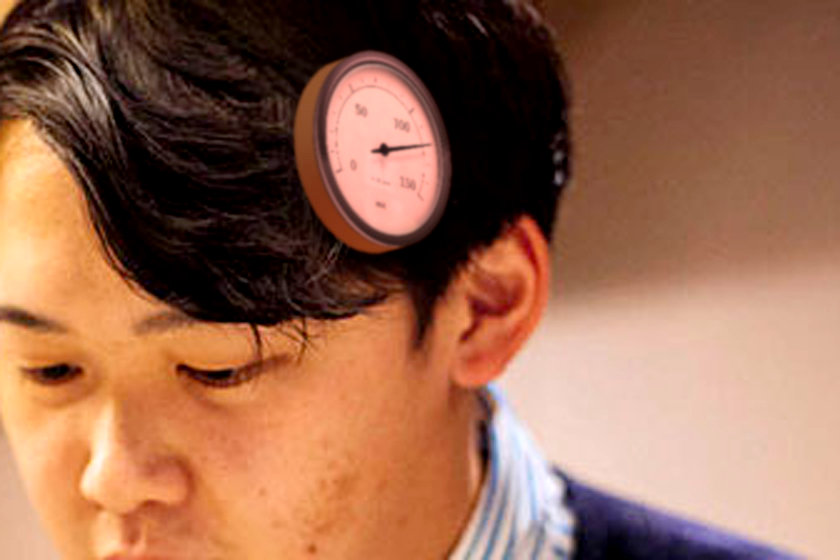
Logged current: 120 mA
